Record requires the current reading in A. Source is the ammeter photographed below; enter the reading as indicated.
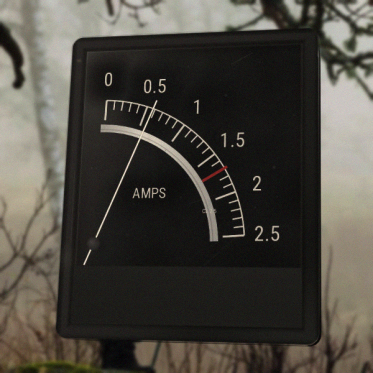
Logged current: 0.6 A
